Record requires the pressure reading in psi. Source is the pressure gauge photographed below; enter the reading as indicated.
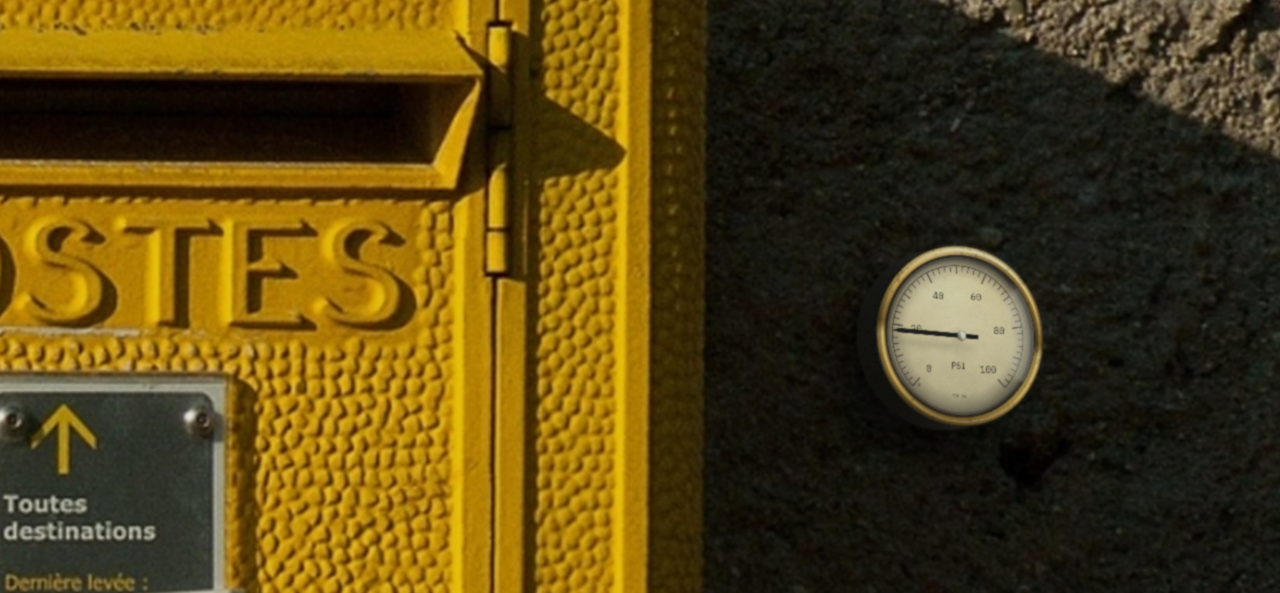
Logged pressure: 18 psi
